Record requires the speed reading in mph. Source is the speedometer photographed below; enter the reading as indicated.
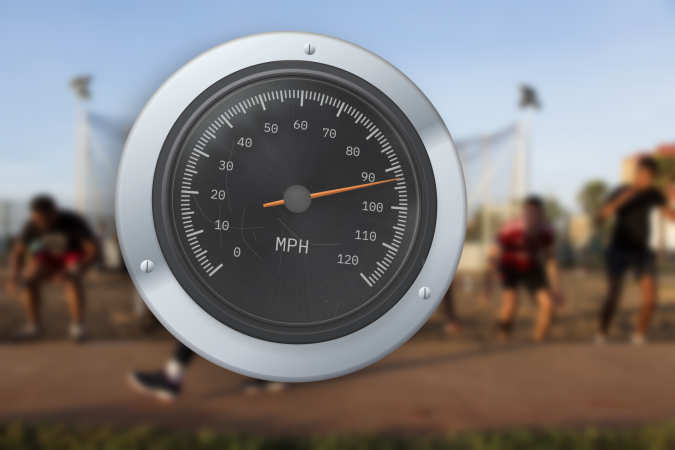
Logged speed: 93 mph
